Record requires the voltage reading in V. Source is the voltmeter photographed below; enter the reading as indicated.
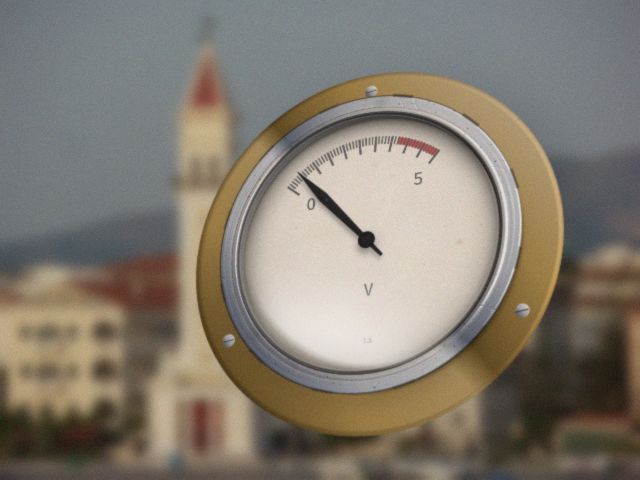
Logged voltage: 0.5 V
